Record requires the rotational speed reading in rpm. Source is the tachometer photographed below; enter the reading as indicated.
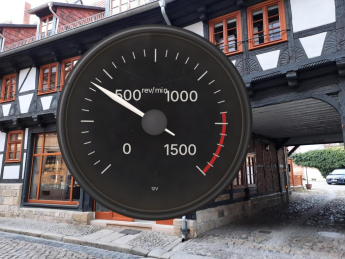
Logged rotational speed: 425 rpm
